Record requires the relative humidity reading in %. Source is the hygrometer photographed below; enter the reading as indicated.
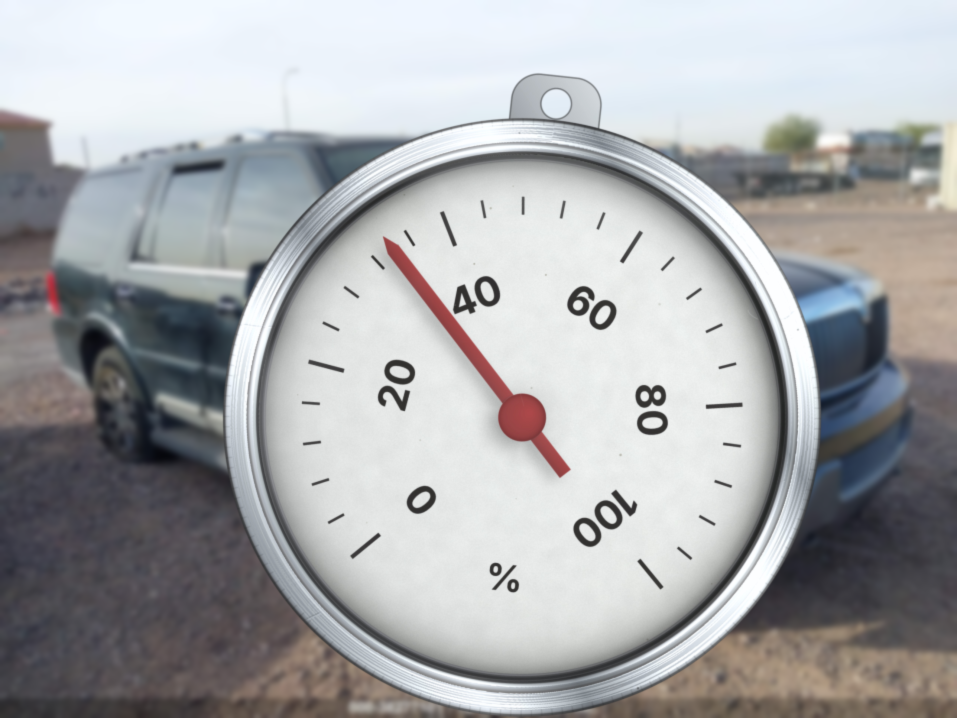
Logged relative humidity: 34 %
